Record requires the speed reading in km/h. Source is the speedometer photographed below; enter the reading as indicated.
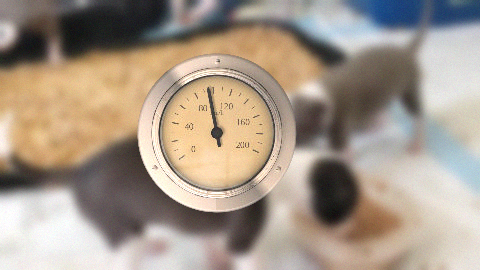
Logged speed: 95 km/h
